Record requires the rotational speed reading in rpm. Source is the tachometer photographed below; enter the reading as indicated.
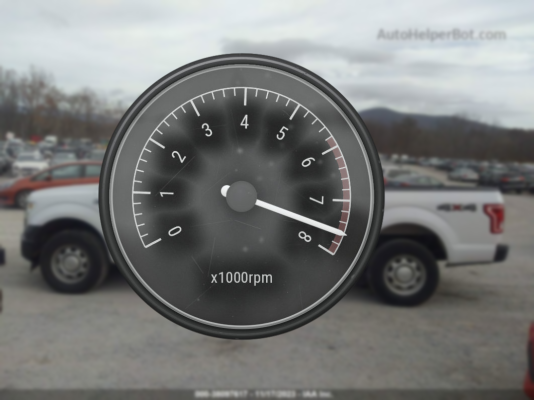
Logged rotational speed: 7600 rpm
